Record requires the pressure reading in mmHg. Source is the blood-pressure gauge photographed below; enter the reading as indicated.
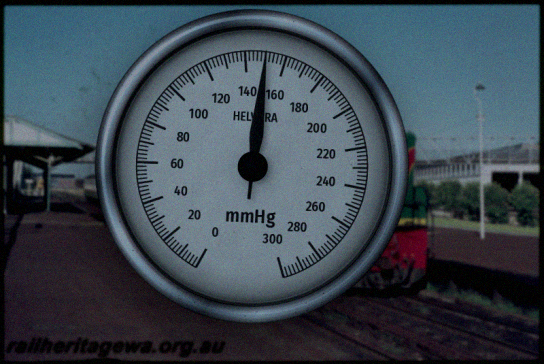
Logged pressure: 150 mmHg
